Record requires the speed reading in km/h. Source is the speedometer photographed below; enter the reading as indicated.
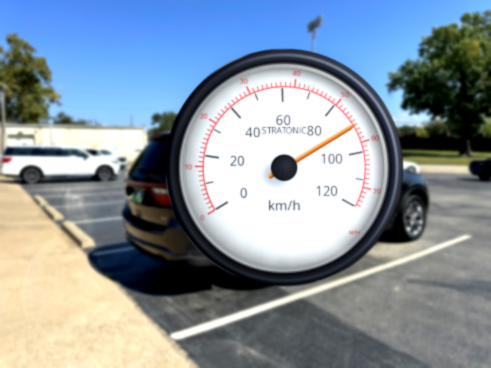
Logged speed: 90 km/h
